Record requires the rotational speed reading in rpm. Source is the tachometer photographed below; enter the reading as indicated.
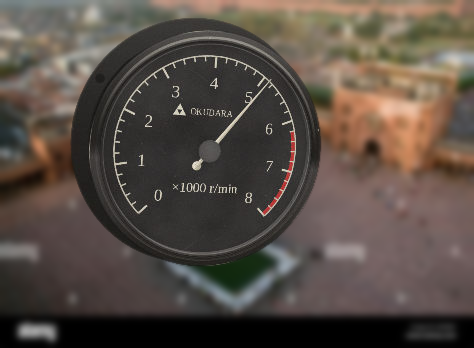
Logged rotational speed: 5100 rpm
